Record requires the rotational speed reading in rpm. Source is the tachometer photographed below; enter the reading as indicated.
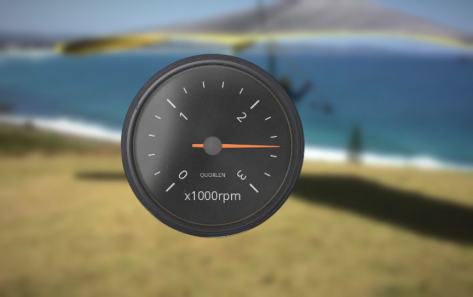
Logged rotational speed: 2500 rpm
